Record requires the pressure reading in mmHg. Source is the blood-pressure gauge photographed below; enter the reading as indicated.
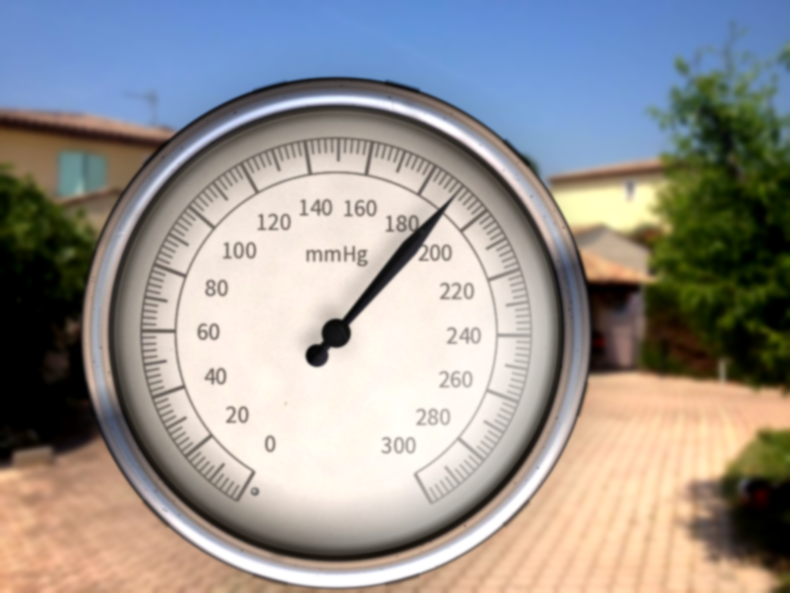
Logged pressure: 190 mmHg
